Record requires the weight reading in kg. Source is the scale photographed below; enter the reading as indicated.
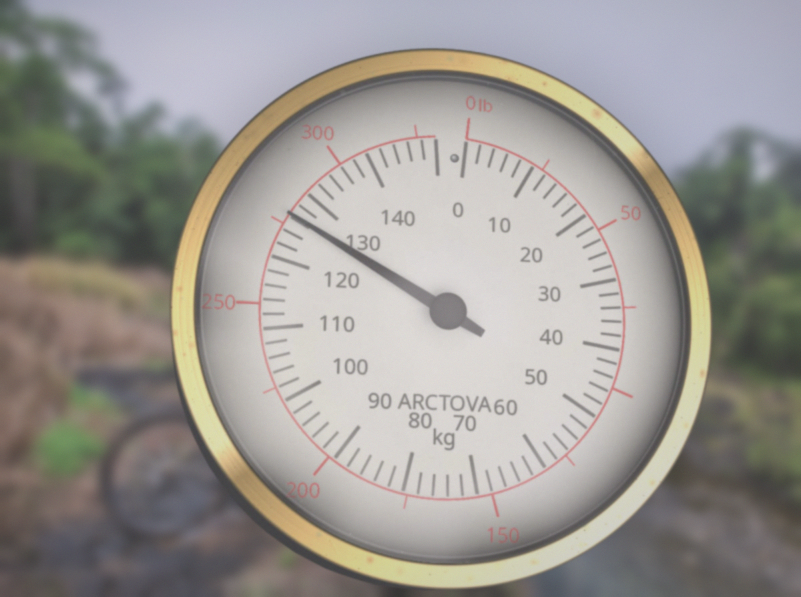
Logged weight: 126 kg
